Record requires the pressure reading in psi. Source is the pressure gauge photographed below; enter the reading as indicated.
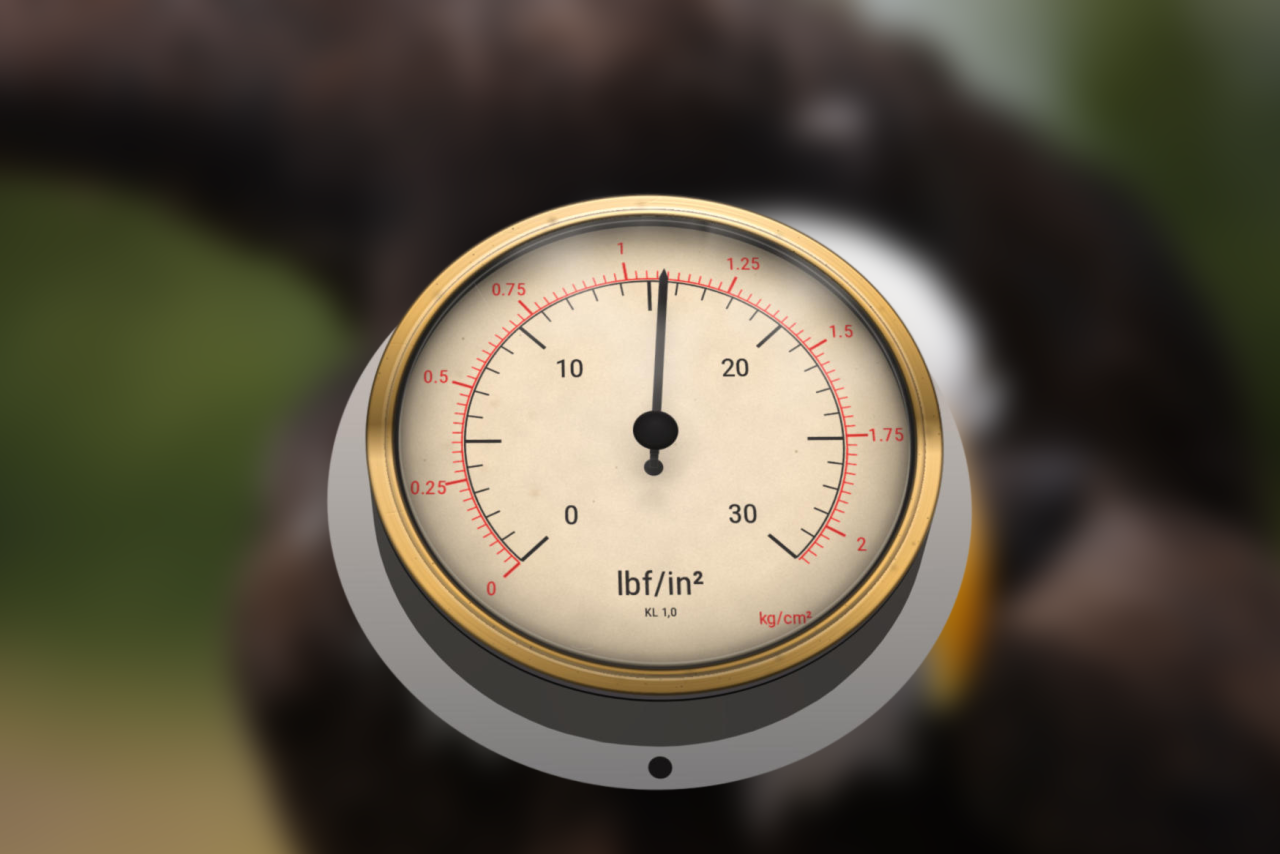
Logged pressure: 15.5 psi
